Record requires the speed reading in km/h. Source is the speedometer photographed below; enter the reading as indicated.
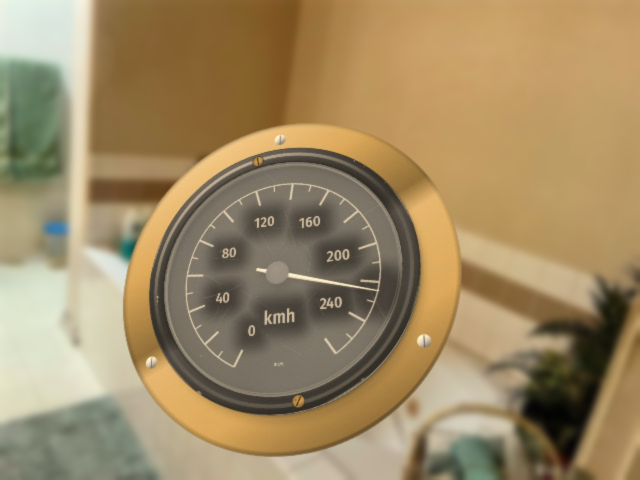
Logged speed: 225 km/h
